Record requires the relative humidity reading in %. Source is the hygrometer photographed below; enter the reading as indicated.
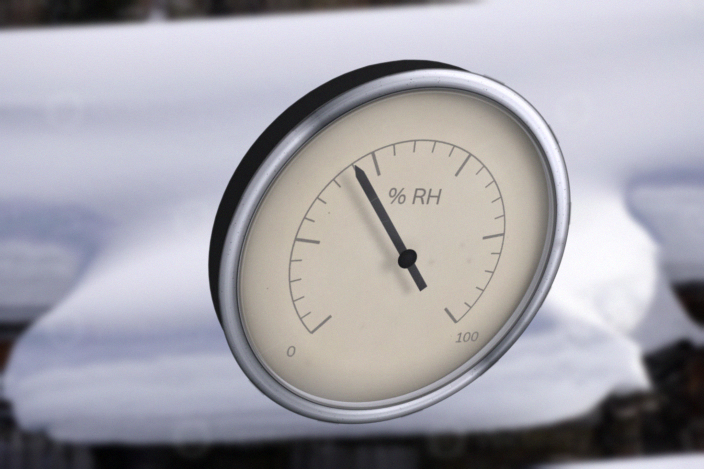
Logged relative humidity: 36 %
